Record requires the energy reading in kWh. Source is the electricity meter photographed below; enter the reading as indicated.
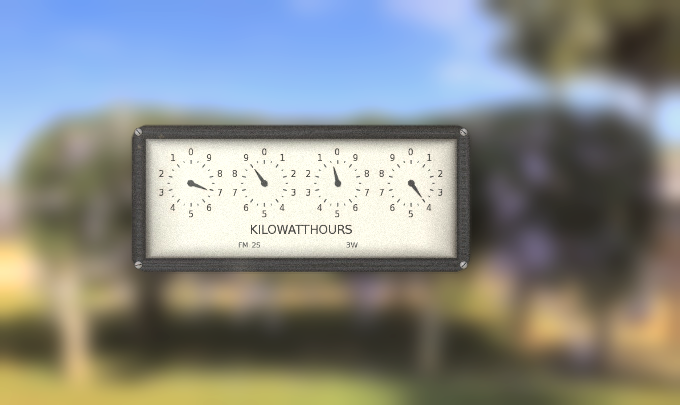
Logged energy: 6904 kWh
